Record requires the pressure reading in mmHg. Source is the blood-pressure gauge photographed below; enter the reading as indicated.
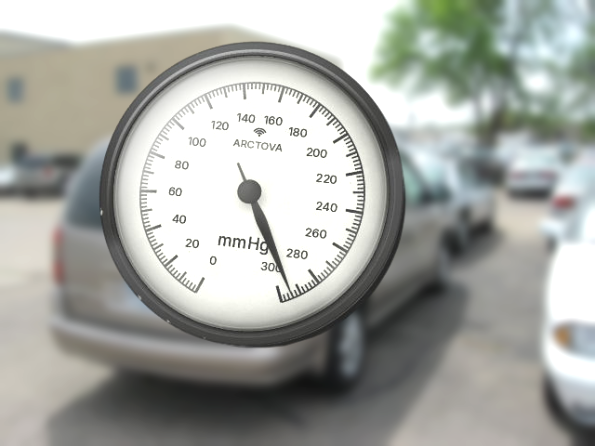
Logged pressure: 294 mmHg
